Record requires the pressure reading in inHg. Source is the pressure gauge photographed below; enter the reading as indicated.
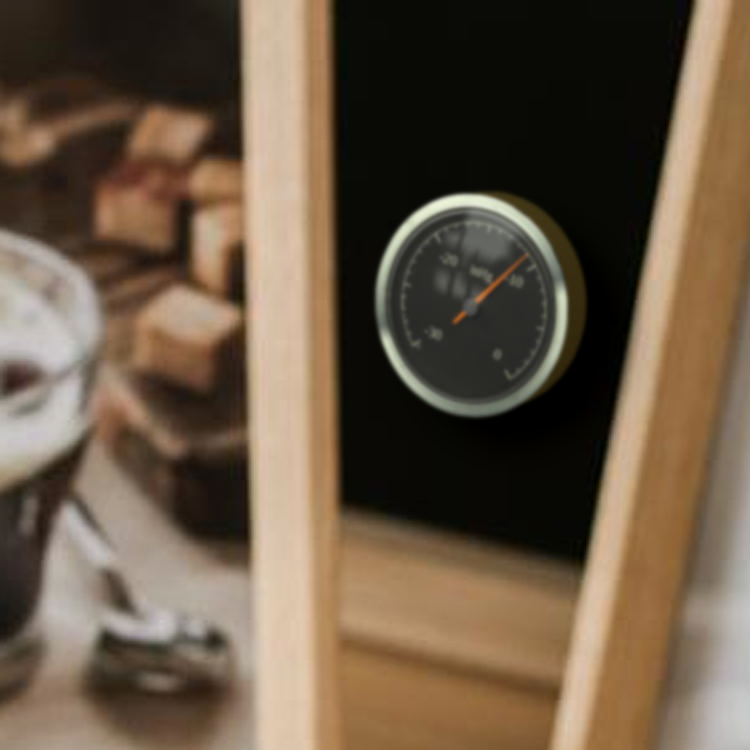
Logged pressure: -11 inHg
